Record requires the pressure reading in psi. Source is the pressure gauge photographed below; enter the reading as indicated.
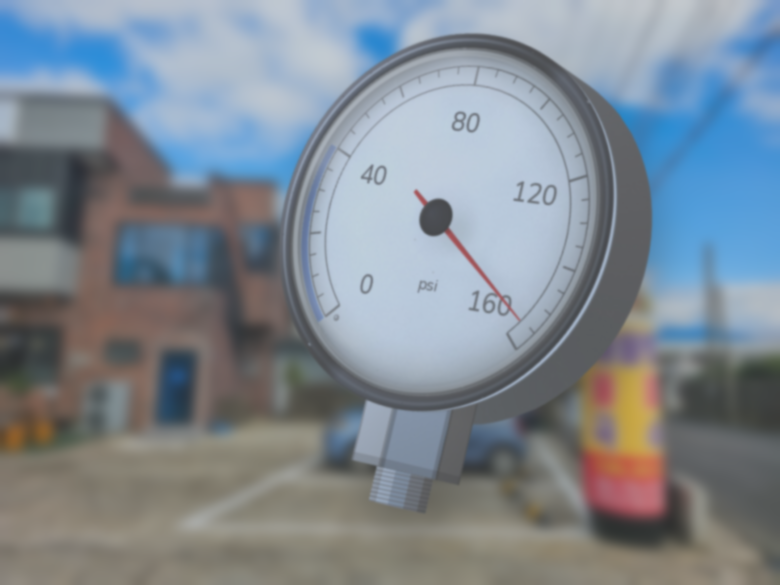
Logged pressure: 155 psi
